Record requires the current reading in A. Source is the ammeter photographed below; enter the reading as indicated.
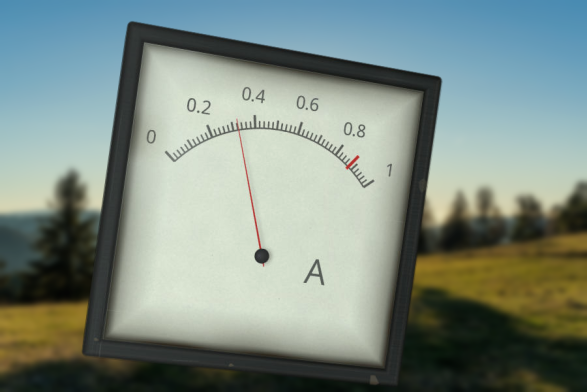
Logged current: 0.32 A
